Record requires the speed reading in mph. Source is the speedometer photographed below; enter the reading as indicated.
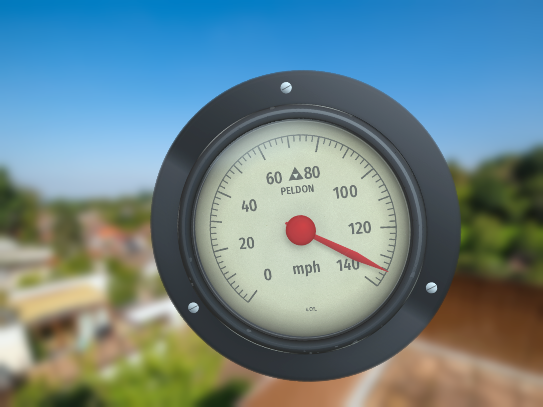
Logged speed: 134 mph
